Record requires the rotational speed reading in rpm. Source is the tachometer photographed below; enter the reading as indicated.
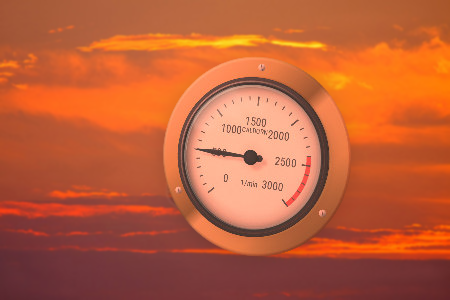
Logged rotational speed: 500 rpm
